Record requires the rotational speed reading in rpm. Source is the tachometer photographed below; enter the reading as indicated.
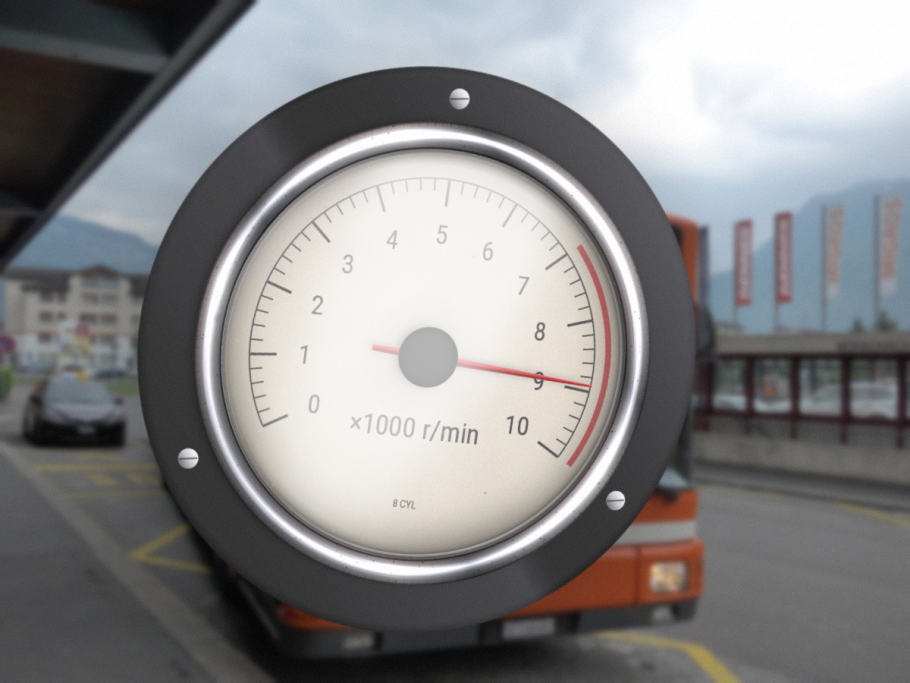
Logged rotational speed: 8900 rpm
